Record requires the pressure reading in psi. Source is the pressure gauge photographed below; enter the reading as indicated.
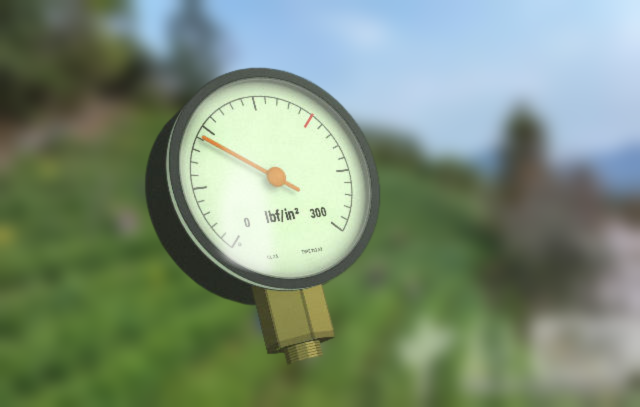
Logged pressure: 90 psi
